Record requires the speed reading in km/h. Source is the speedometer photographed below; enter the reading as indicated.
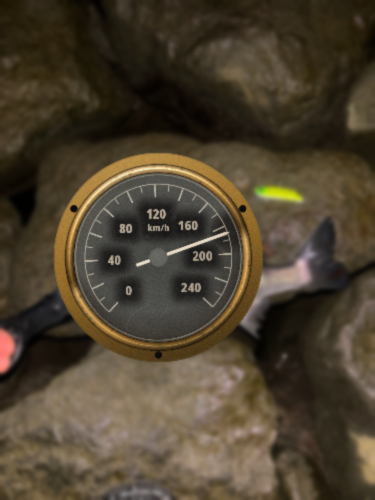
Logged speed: 185 km/h
